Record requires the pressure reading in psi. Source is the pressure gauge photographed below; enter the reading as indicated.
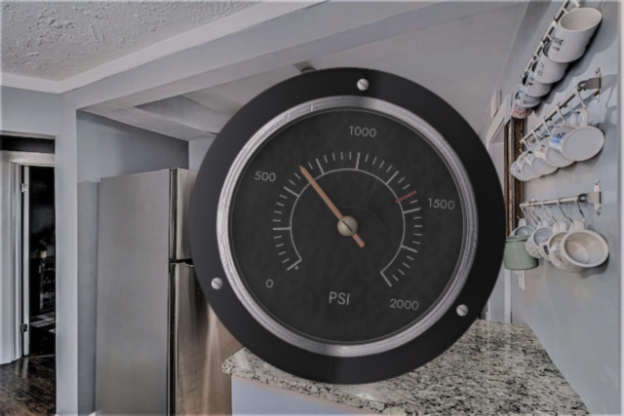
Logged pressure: 650 psi
